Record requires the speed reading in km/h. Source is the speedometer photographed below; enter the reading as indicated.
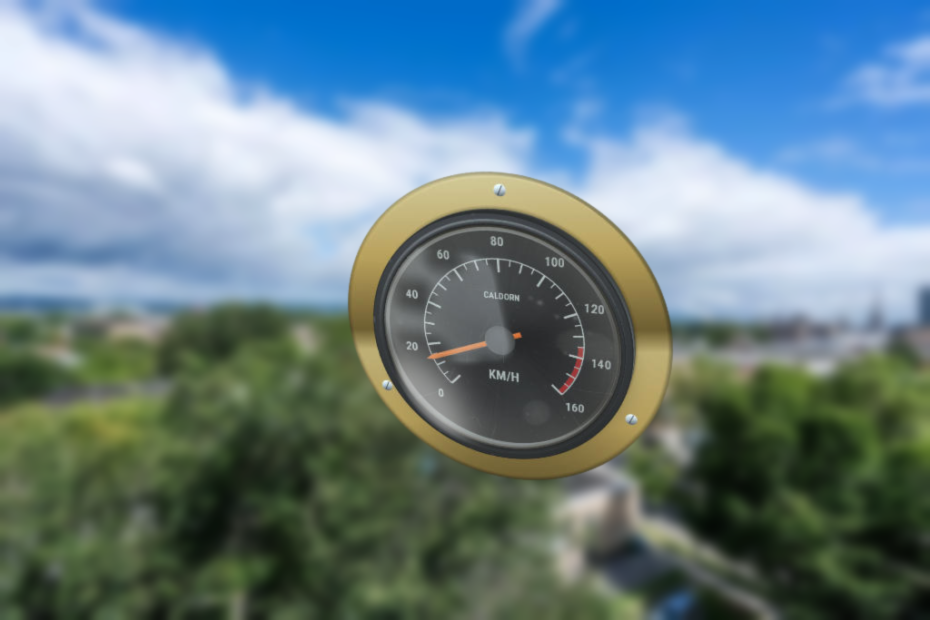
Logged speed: 15 km/h
